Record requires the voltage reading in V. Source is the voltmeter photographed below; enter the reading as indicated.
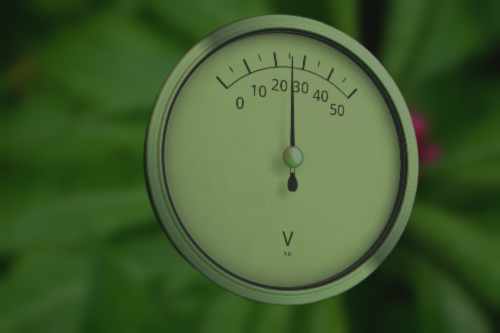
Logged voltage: 25 V
